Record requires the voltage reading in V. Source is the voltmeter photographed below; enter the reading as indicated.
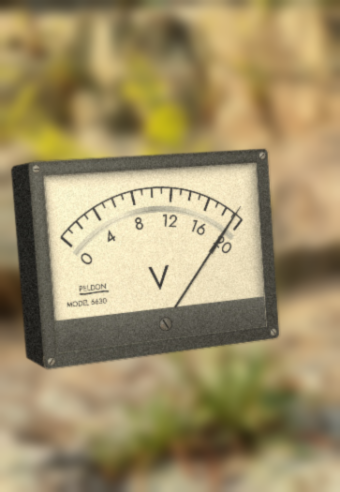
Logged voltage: 19 V
